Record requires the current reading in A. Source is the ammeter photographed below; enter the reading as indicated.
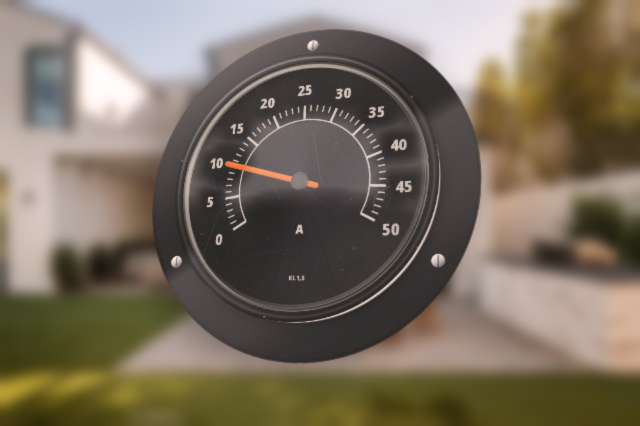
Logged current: 10 A
